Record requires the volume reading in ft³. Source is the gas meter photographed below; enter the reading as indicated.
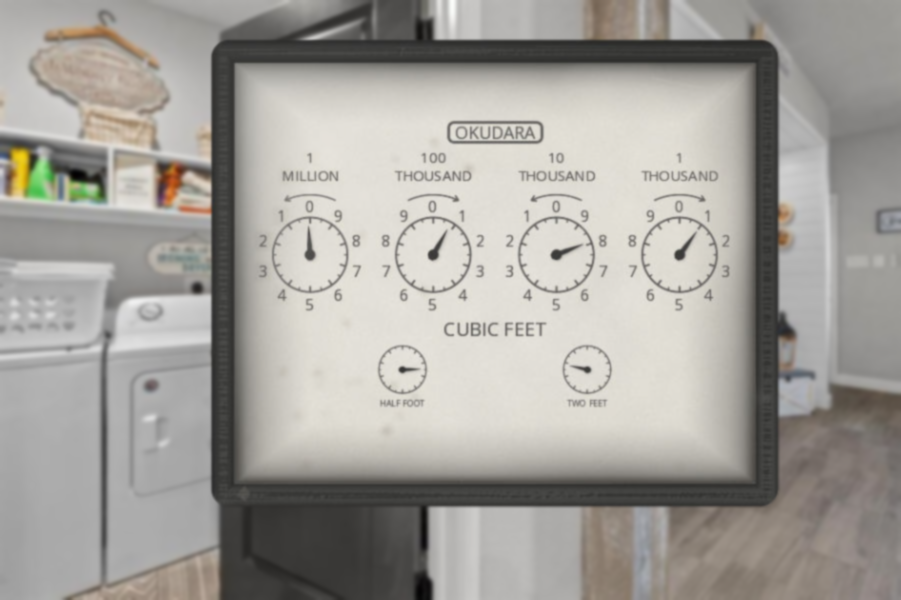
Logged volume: 8100 ft³
